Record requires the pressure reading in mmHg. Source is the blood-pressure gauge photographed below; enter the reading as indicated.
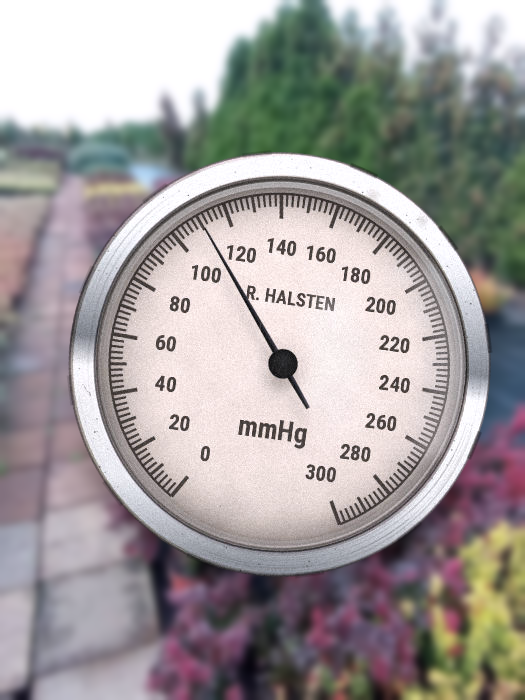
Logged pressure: 110 mmHg
